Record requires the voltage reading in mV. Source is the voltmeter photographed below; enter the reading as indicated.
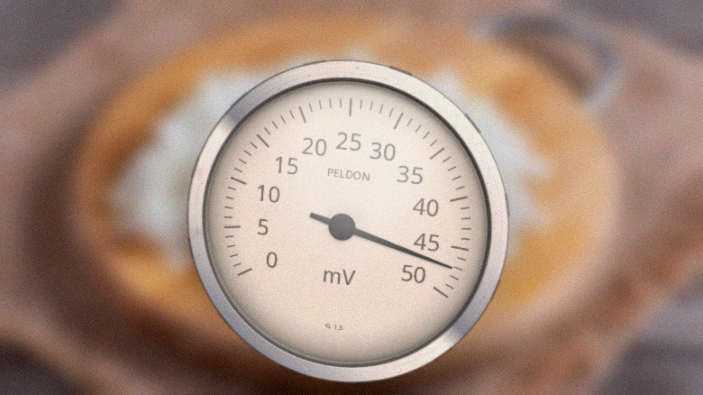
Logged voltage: 47 mV
